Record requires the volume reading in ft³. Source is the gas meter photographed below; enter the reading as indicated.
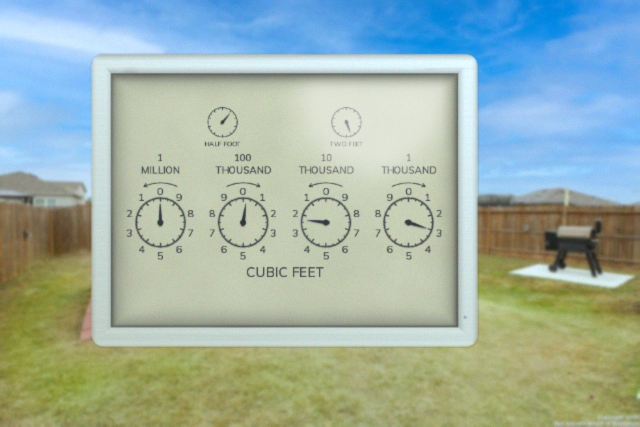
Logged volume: 2300 ft³
